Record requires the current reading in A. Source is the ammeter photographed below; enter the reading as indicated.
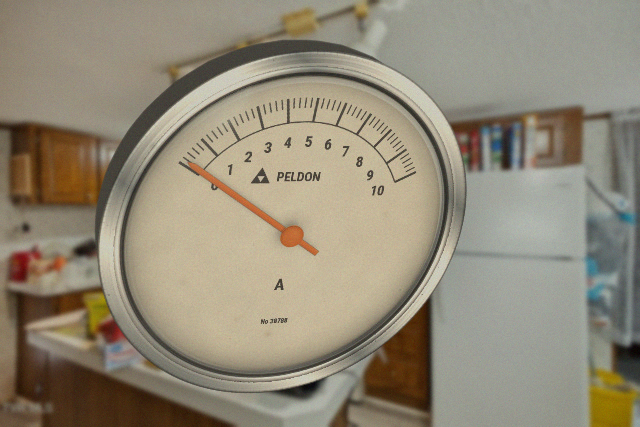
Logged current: 0.2 A
